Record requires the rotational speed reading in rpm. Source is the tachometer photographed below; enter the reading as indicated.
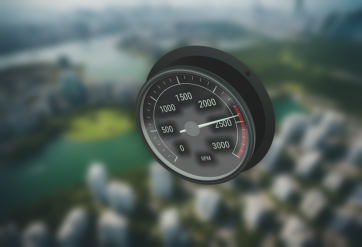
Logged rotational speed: 2400 rpm
